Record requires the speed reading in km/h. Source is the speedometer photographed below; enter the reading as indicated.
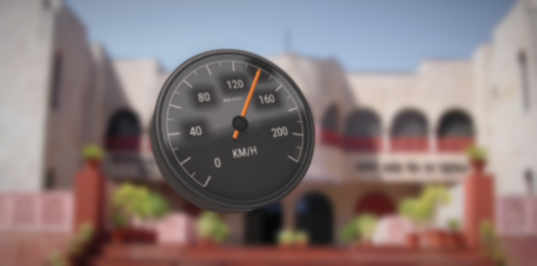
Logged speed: 140 km/h
